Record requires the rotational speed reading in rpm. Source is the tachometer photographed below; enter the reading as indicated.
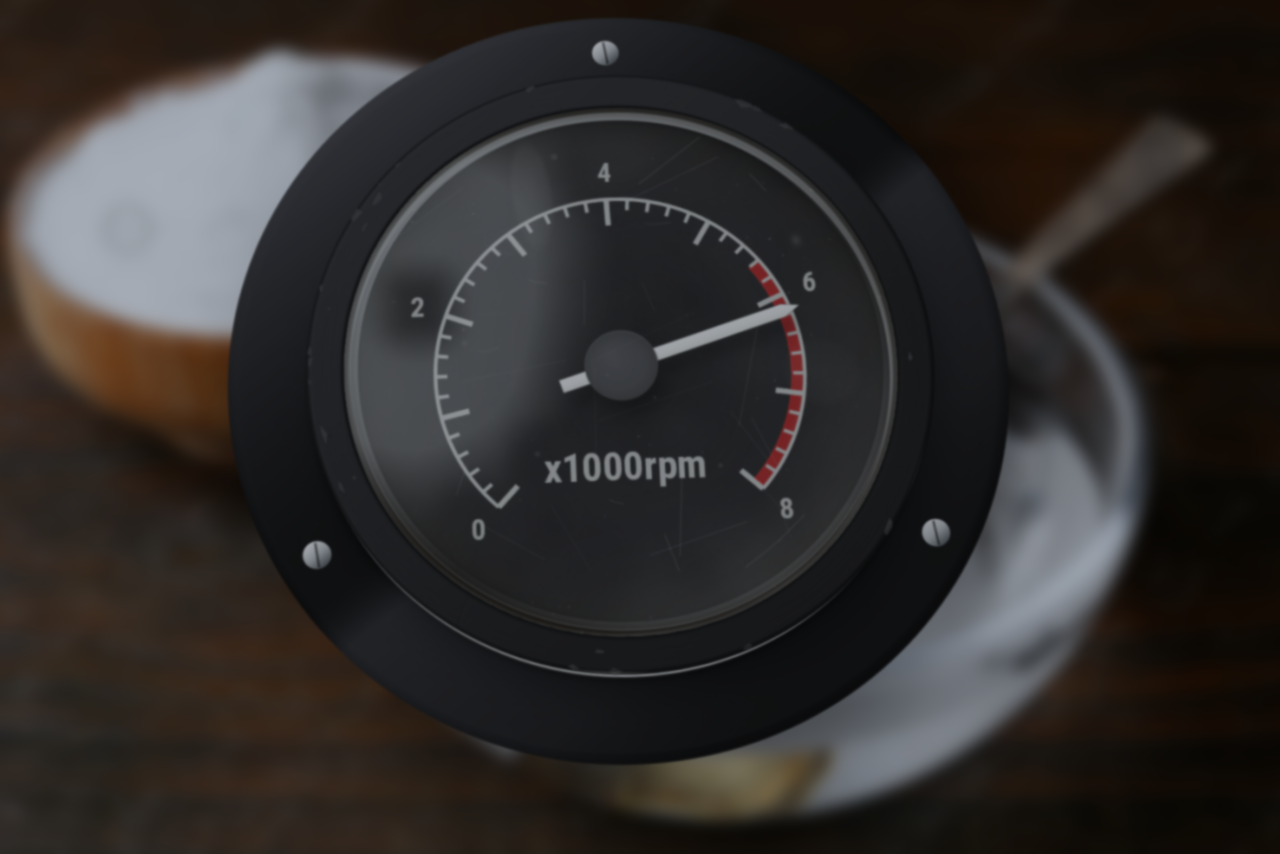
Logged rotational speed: 6200 rpm
